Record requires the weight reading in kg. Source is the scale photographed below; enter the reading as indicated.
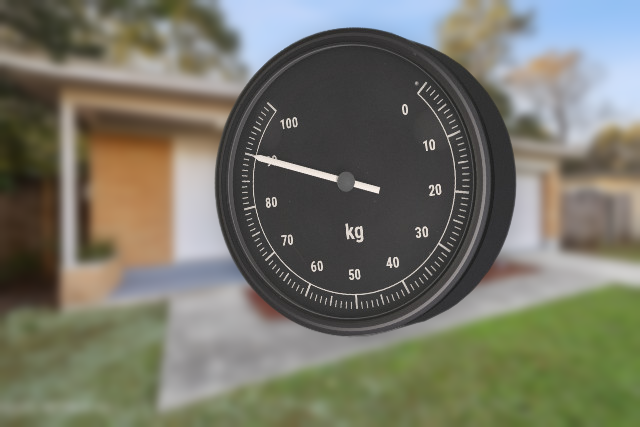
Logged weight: 90 kg
